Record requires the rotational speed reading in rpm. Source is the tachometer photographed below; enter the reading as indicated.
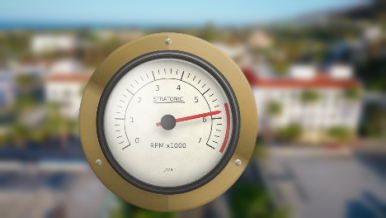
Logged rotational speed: 5800 rpm
